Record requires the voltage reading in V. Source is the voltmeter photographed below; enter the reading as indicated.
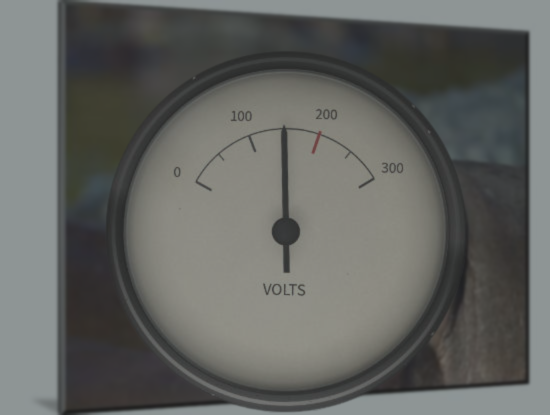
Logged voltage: 150 V
